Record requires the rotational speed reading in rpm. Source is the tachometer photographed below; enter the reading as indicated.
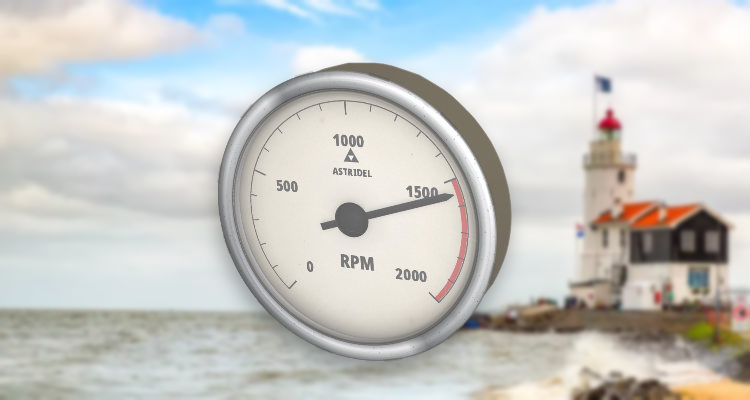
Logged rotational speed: 1550 rpm
